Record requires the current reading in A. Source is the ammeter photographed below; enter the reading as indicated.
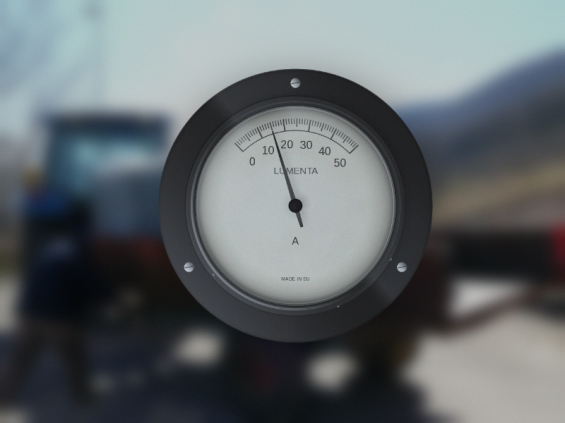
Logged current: 15 A
